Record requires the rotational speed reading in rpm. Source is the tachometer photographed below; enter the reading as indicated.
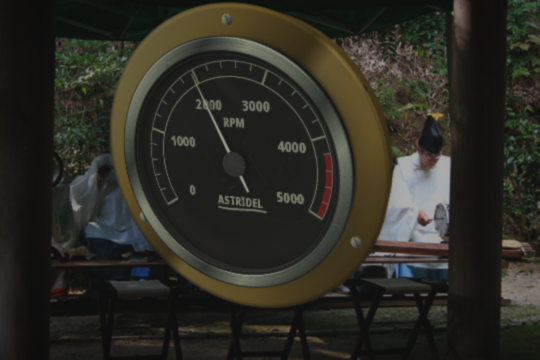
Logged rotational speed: 2000 rpm
